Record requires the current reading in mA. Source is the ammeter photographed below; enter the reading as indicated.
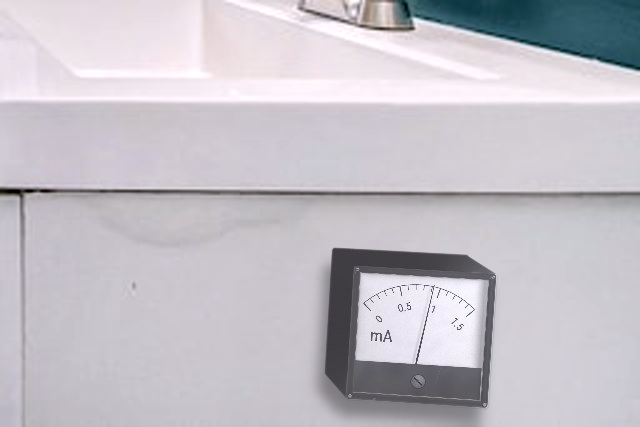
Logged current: 0.9 mA
